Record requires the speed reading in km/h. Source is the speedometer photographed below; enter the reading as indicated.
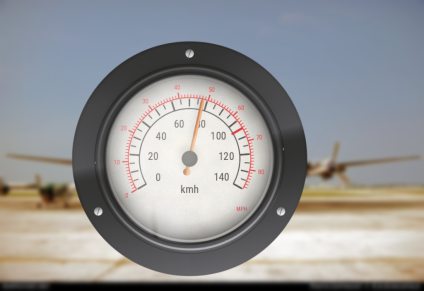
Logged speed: 77.5 km/h
